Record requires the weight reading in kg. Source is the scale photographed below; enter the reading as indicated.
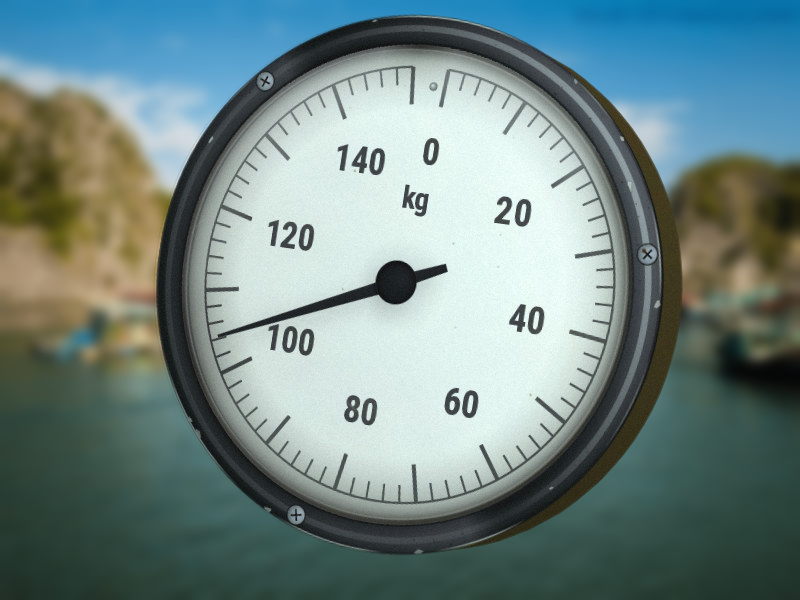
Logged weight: 104 kg
